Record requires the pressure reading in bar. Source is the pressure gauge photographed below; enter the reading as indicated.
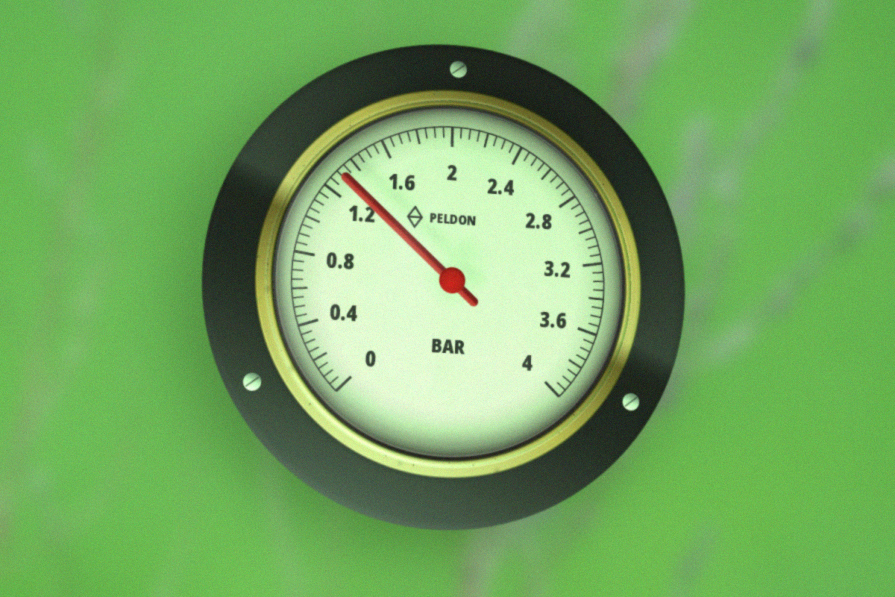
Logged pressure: 1.3 bar
